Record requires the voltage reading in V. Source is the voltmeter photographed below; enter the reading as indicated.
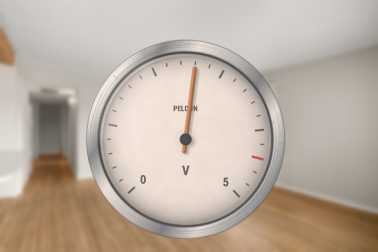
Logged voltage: 2.6 V
